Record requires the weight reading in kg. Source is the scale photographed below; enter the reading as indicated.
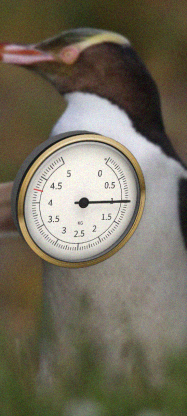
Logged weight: 1 kg
